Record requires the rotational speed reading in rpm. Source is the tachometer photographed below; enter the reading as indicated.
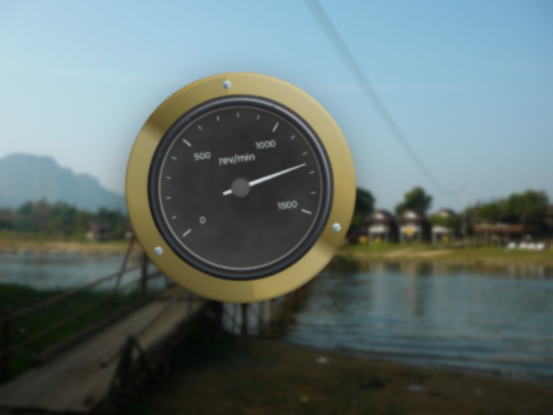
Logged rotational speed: 1250 rpm
